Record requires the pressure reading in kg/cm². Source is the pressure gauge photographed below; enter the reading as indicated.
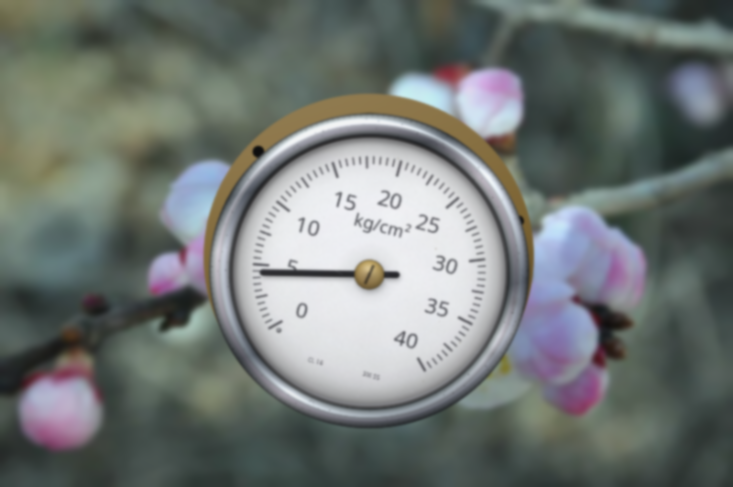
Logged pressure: 4.5 kg/cm²
